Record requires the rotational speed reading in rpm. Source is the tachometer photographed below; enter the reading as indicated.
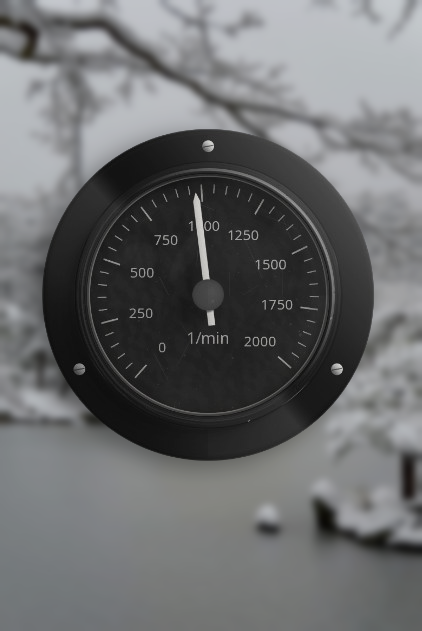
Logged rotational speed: 975 rpm
